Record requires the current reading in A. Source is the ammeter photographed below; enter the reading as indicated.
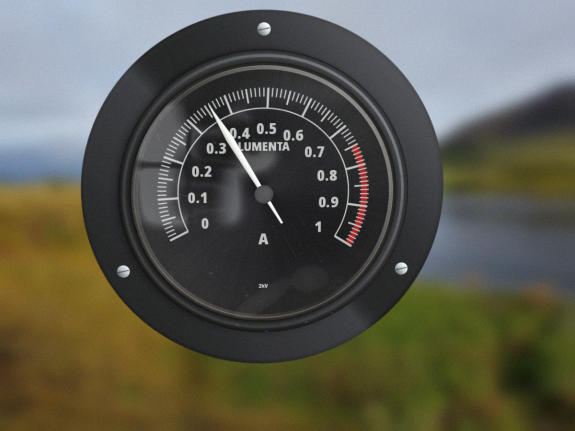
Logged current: 0.36 A
